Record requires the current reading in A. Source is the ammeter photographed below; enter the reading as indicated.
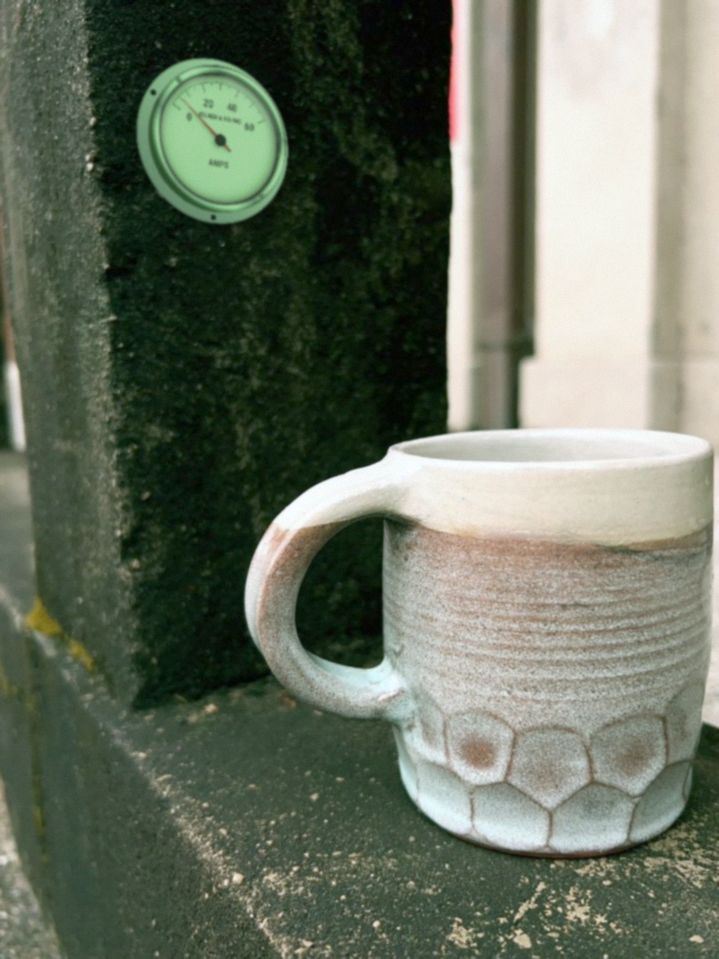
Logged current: 5 A
